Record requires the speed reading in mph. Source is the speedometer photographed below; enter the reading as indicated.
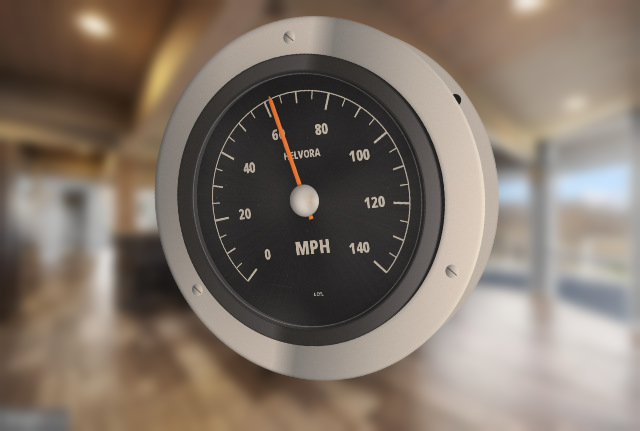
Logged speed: 62.5 mph
